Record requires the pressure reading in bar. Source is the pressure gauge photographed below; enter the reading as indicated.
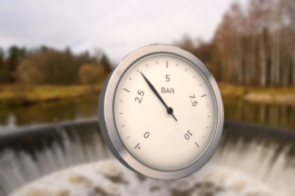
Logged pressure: 3.5 bar
